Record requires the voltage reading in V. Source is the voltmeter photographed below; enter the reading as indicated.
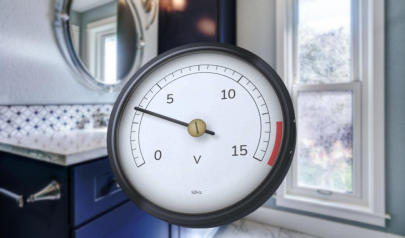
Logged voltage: 3.25 V
